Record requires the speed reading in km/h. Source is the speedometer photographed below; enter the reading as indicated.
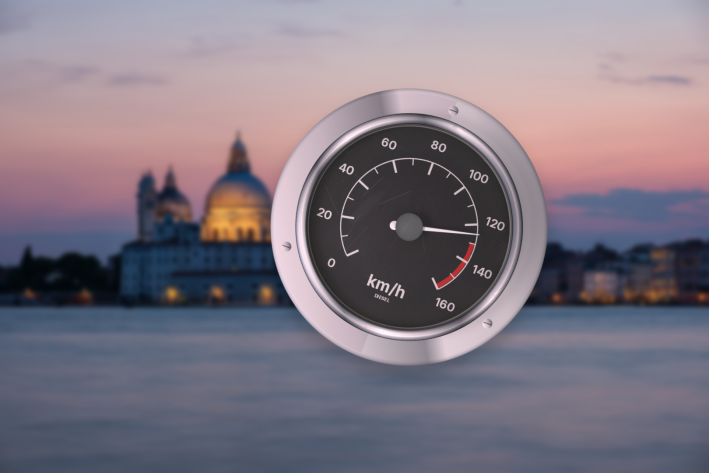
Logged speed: 125 km/h
